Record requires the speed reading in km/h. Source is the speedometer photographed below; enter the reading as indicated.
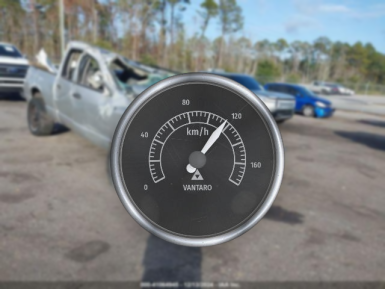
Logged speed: 116 km/h
